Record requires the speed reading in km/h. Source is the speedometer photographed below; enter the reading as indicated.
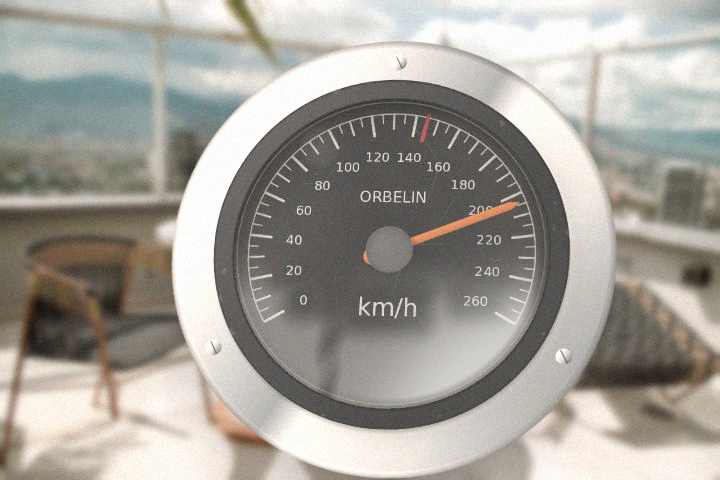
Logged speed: 205 km/h
